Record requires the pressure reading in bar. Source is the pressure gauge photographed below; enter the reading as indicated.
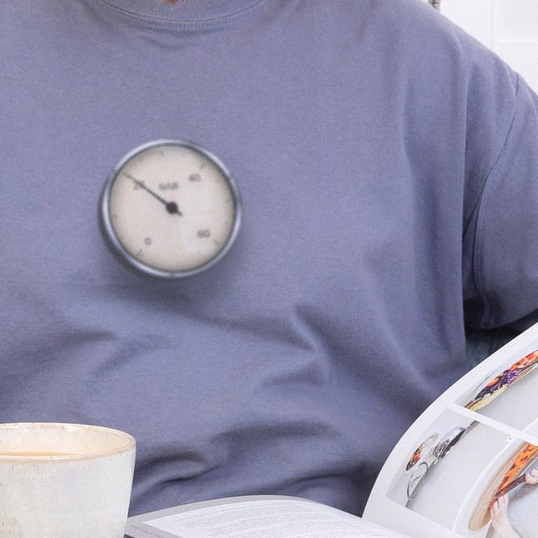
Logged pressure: 20 bar
